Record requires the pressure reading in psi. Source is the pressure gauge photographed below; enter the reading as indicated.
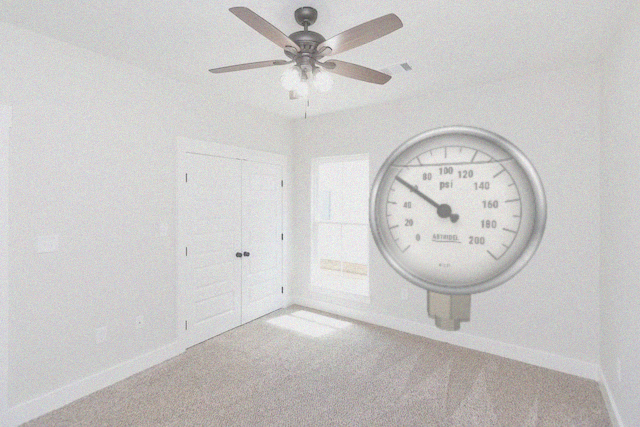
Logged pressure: 60 psi
